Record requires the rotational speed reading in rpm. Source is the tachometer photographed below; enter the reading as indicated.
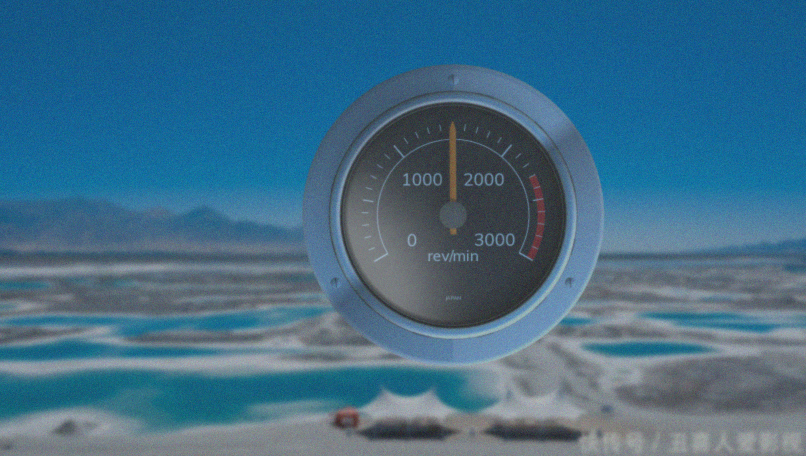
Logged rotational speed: 1500 rpm
